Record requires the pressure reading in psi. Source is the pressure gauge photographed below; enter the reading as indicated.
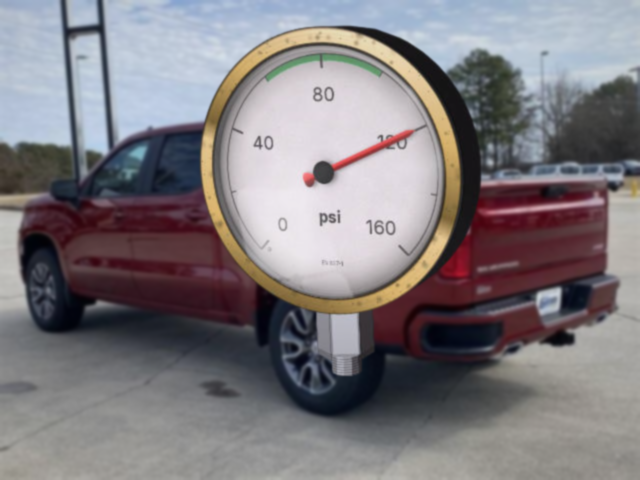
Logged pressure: 120 psi
